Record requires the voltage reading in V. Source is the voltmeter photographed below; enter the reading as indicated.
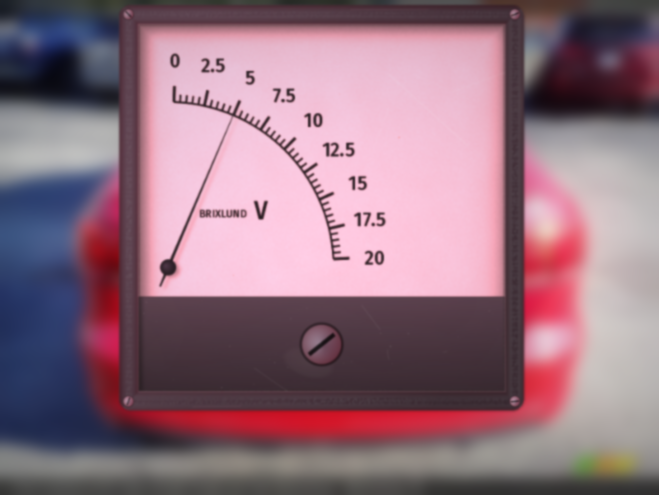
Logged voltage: 5 V
